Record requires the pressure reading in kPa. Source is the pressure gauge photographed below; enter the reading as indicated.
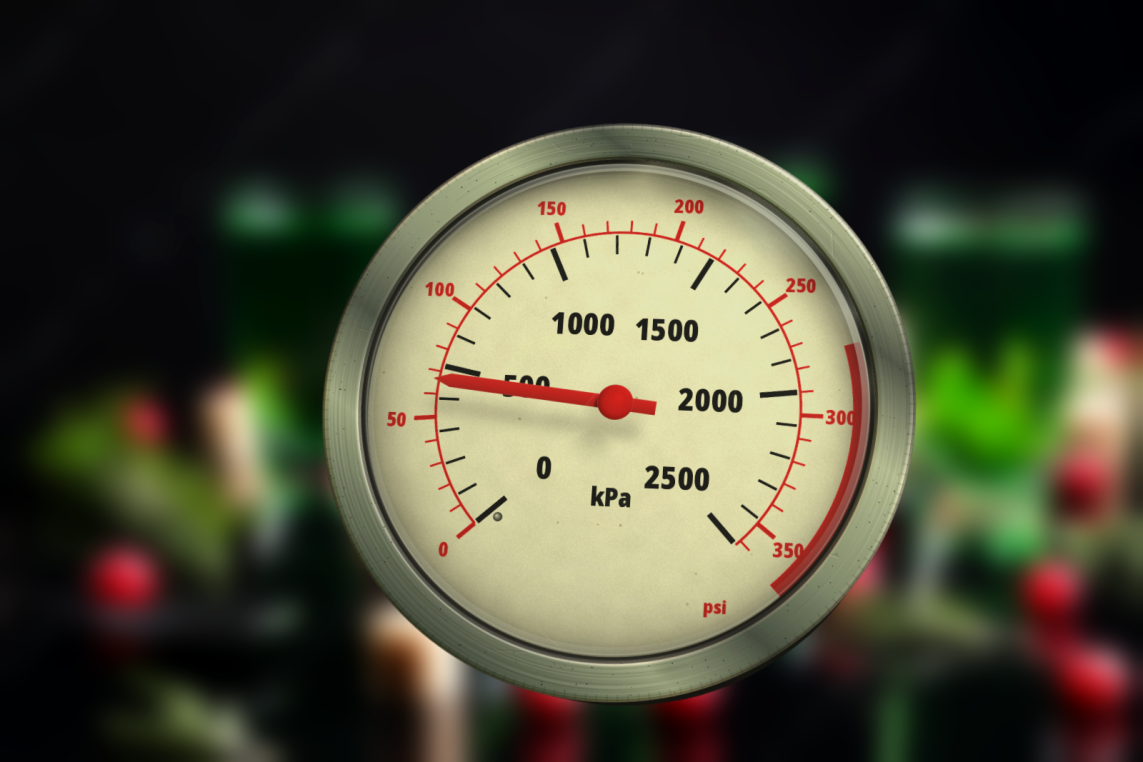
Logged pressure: 450 kPa
